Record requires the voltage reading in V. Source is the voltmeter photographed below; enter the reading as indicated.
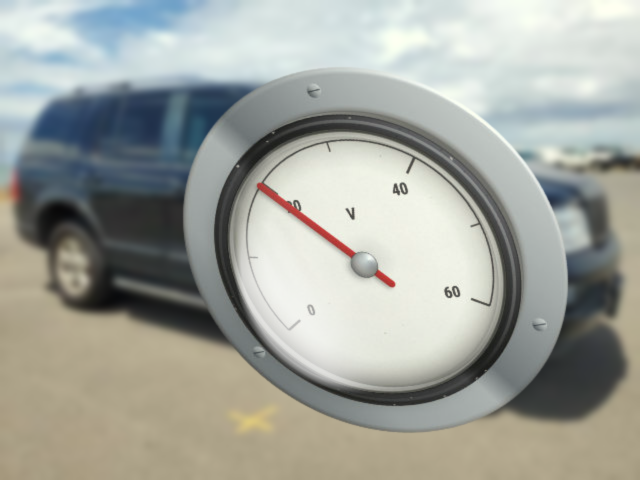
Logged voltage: 20 V
